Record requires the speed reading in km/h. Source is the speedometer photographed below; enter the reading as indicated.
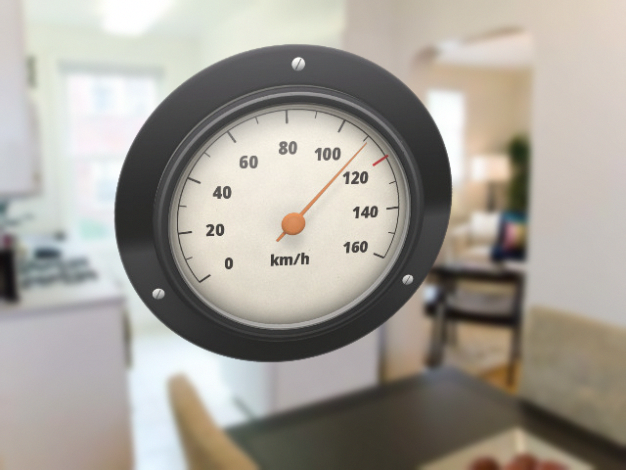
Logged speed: 110 km/h
